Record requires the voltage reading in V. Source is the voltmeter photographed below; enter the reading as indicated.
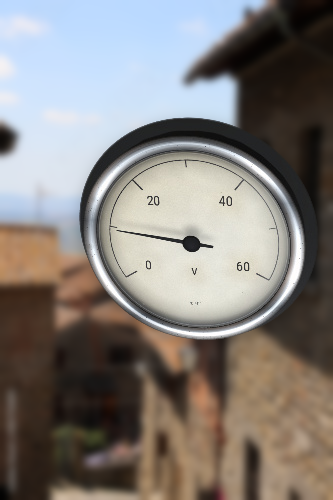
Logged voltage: 10 V
